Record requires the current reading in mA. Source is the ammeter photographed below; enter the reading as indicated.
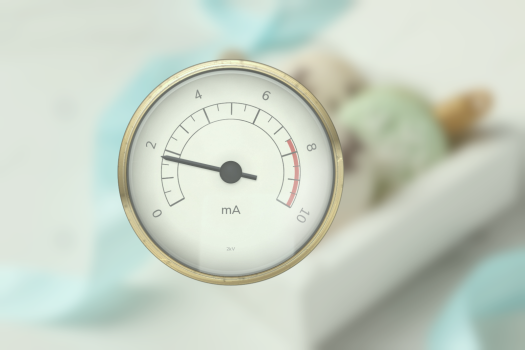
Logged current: 1.75 mA
